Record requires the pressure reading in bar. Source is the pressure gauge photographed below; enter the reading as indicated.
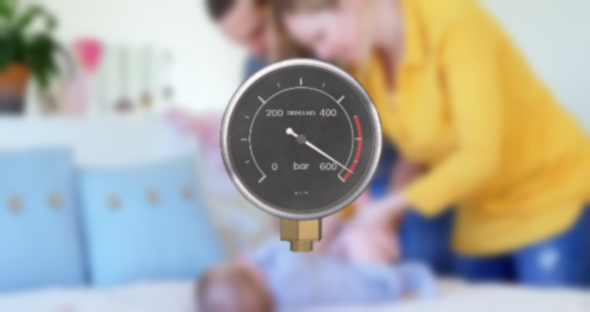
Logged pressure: 575 bar
